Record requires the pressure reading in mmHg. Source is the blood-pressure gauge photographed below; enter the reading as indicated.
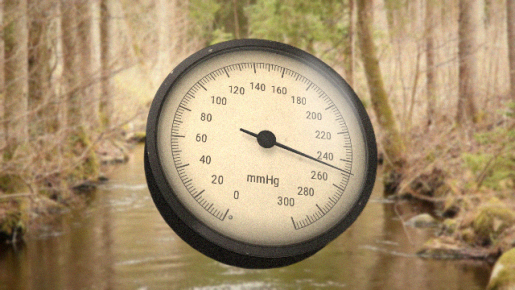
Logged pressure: 250 mmHg
